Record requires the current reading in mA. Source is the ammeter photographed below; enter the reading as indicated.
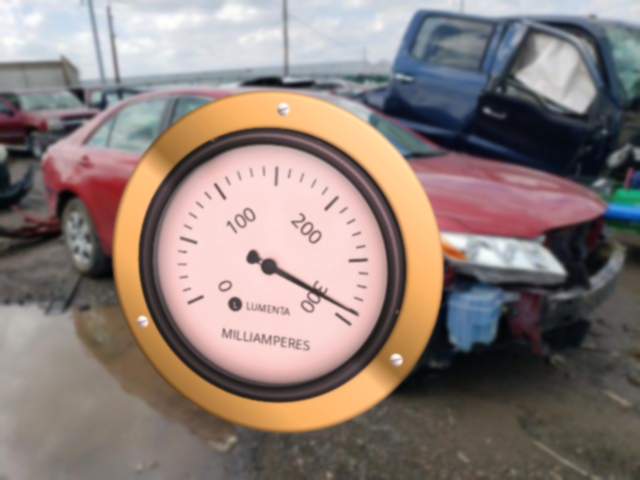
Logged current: 290 mA
